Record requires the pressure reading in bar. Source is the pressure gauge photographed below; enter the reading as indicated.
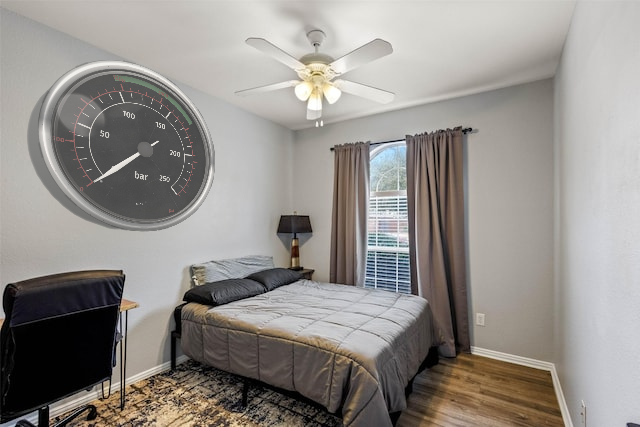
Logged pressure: 0 bar
